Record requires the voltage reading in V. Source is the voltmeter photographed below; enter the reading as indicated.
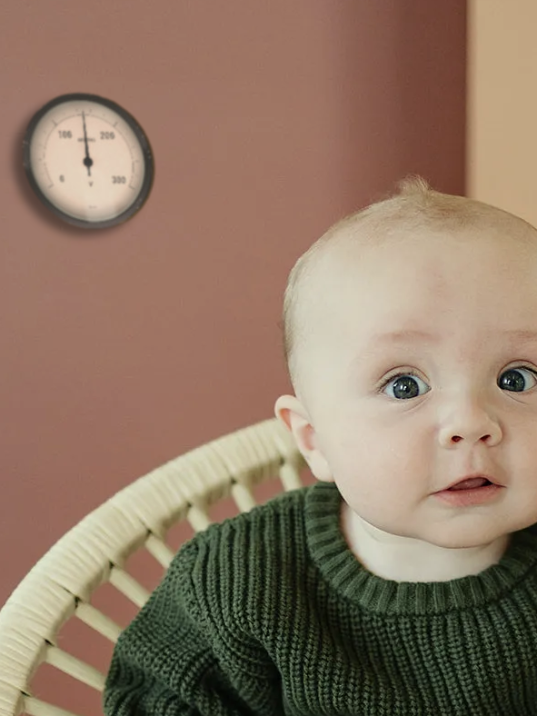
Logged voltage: 150 V
